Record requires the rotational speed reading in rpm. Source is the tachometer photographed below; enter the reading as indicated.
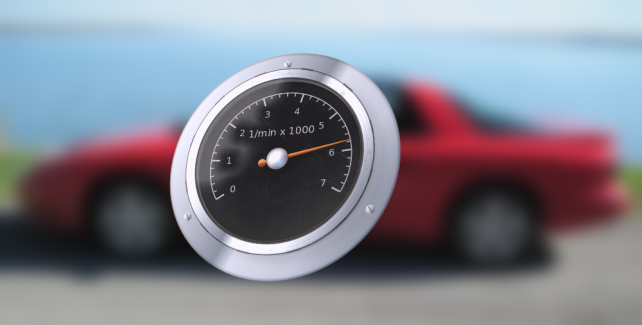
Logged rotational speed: 5800 rpm
